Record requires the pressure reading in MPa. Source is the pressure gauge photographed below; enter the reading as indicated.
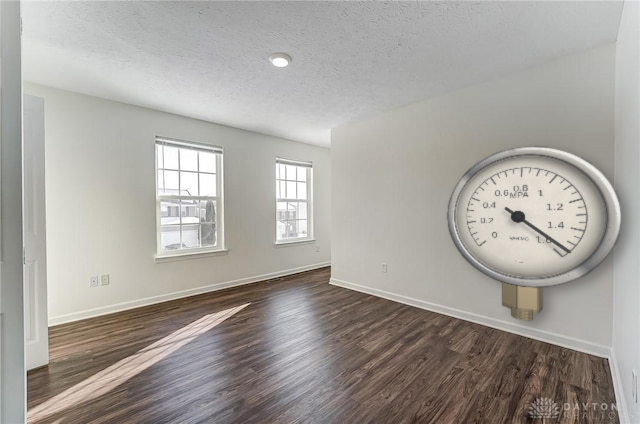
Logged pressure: 1.55 MPa
